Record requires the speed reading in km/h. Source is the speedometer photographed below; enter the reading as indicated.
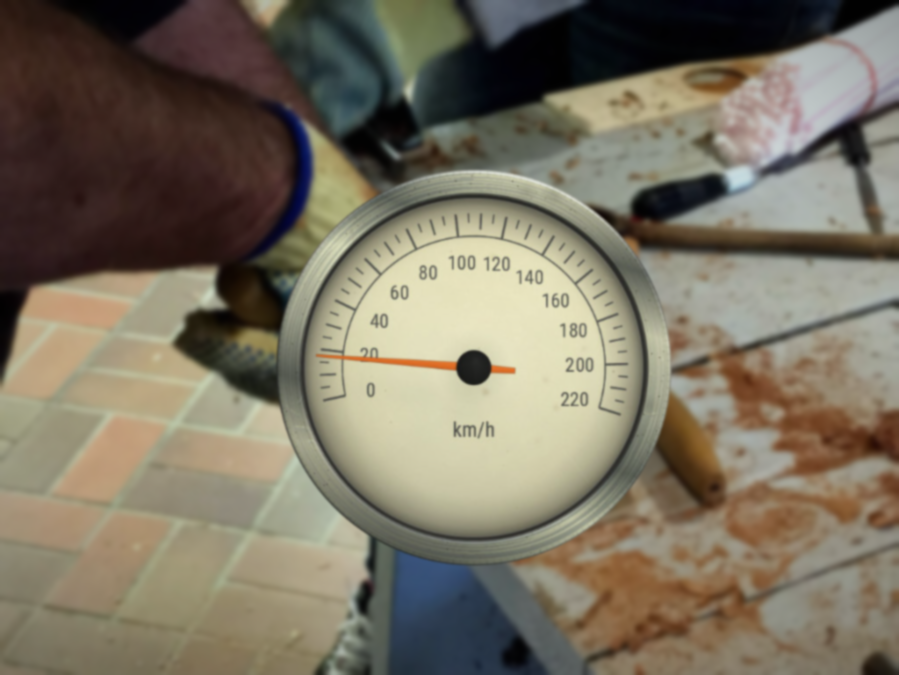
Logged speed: 17.5 km/h
